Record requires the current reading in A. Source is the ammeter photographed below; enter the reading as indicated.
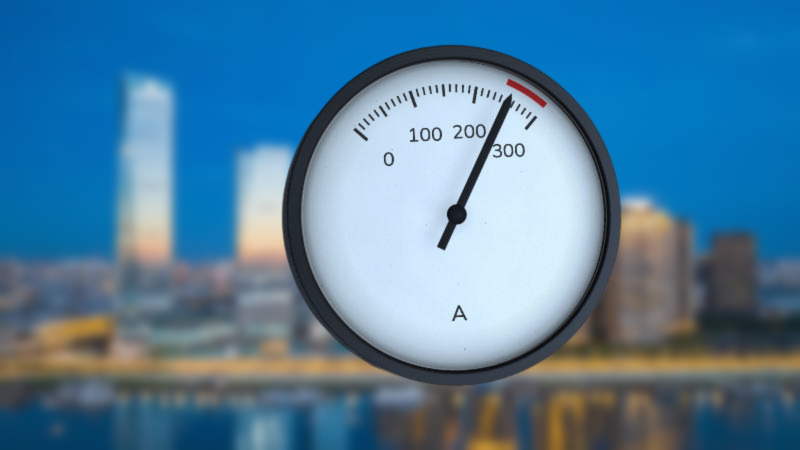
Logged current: 250 A
